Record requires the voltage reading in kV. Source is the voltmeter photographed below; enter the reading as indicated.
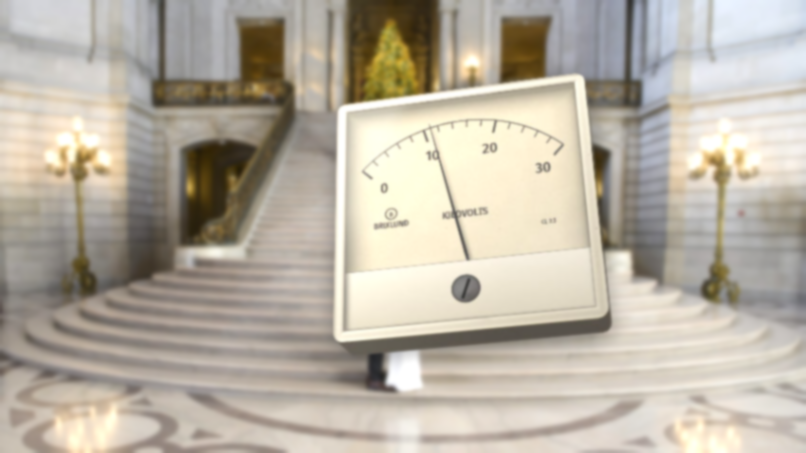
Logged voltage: 11 kV
